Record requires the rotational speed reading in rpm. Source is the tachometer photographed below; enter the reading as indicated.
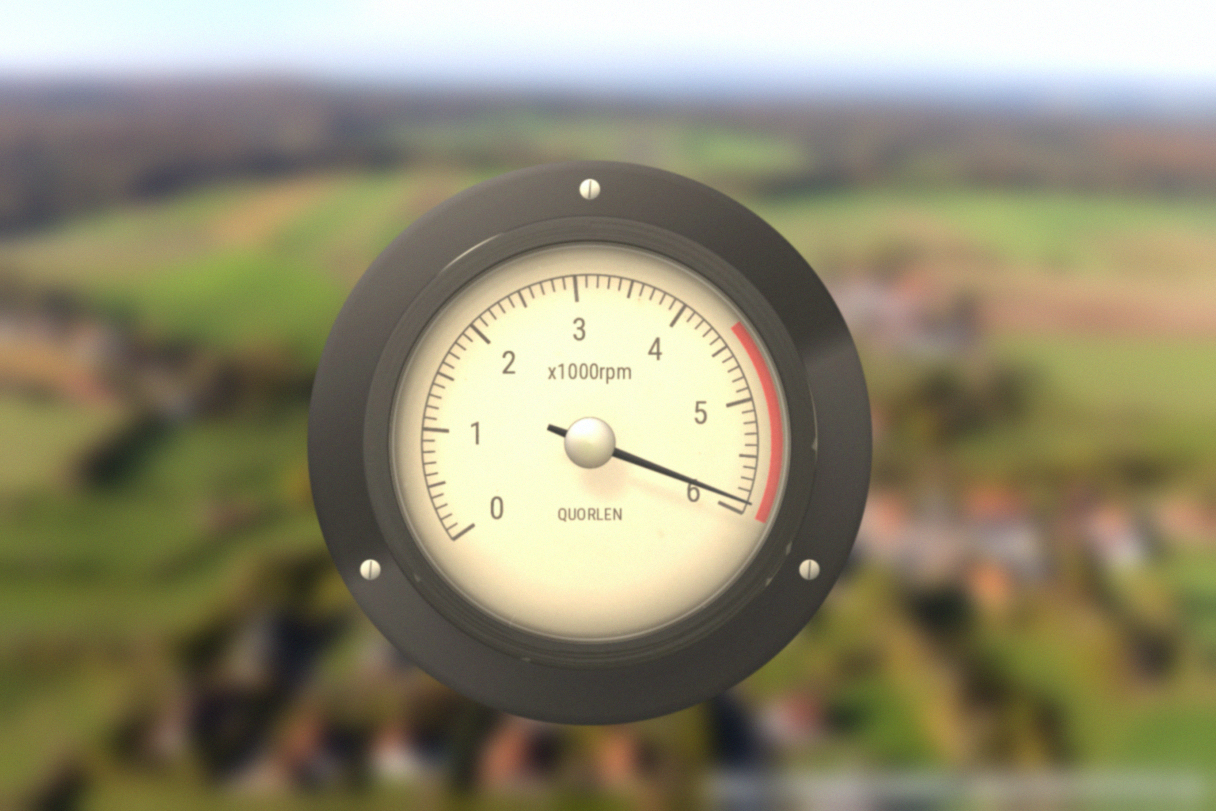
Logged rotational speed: 5900 rpm
